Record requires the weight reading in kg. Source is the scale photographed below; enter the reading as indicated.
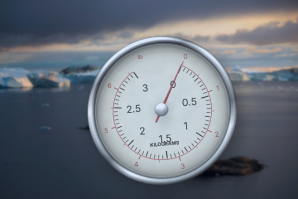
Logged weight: 0 kg
